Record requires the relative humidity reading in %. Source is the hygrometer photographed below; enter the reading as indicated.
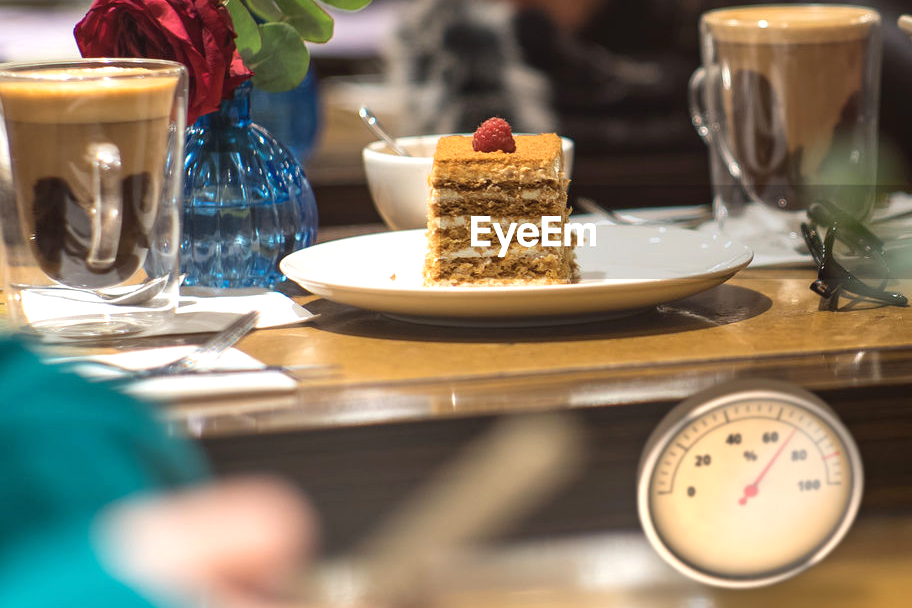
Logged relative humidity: 68 %
